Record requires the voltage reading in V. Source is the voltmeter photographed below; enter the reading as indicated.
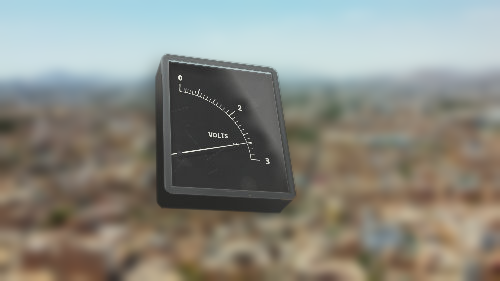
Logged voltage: 2.7 V
